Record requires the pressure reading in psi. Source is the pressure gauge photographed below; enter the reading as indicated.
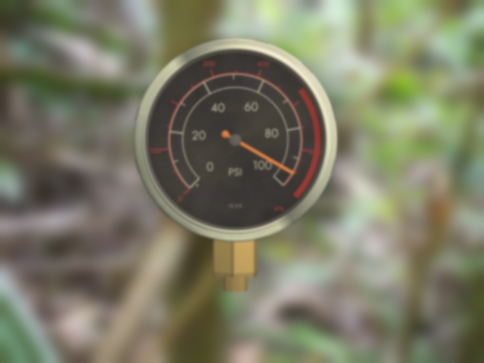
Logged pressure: 95 psi
